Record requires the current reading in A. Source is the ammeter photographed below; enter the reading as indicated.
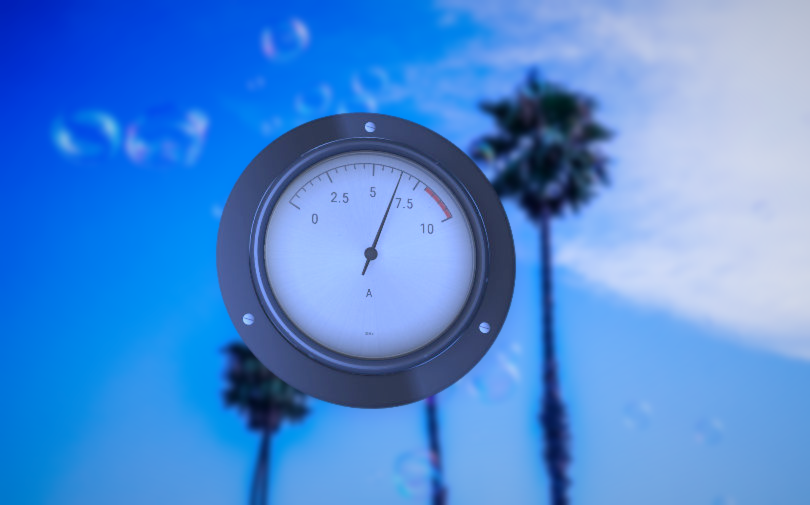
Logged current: 6.5 A
